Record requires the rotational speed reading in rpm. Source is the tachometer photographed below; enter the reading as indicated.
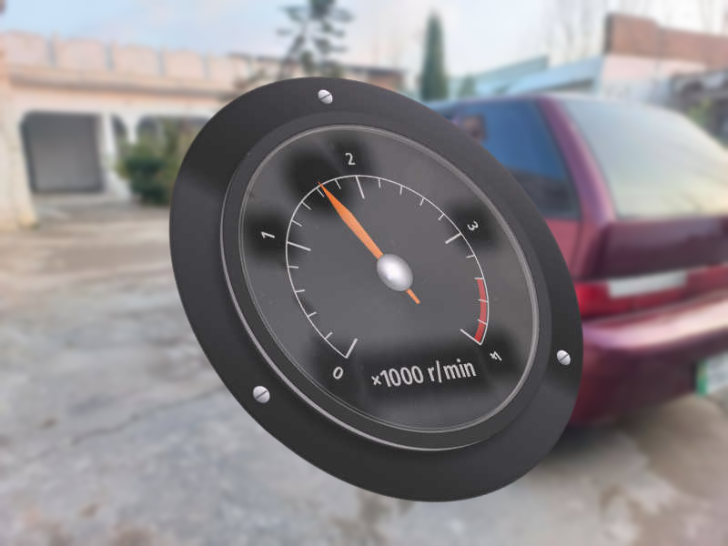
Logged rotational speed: 1600 rpm
